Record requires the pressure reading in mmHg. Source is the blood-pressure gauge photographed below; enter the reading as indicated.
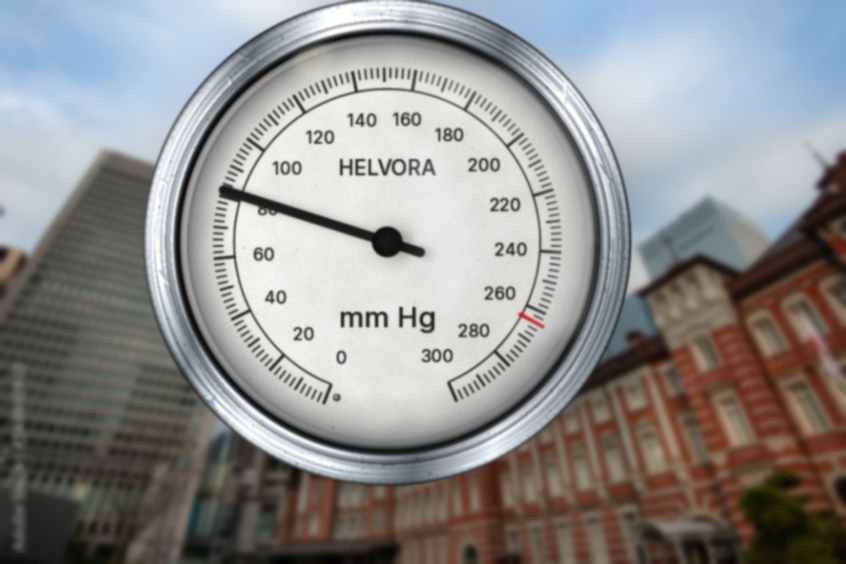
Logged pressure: 82 mmHg
